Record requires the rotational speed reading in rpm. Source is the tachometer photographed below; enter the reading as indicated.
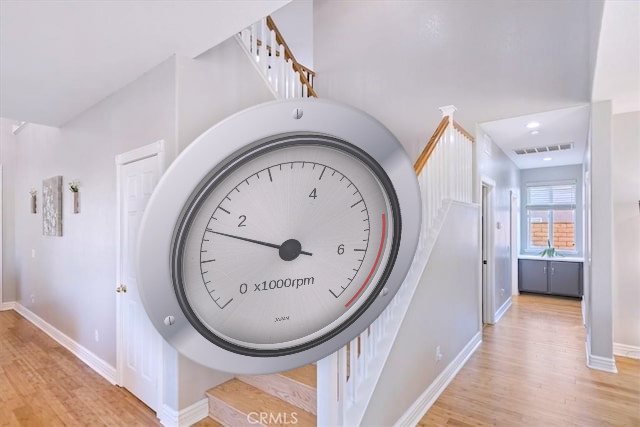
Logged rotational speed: 1600 rpm
